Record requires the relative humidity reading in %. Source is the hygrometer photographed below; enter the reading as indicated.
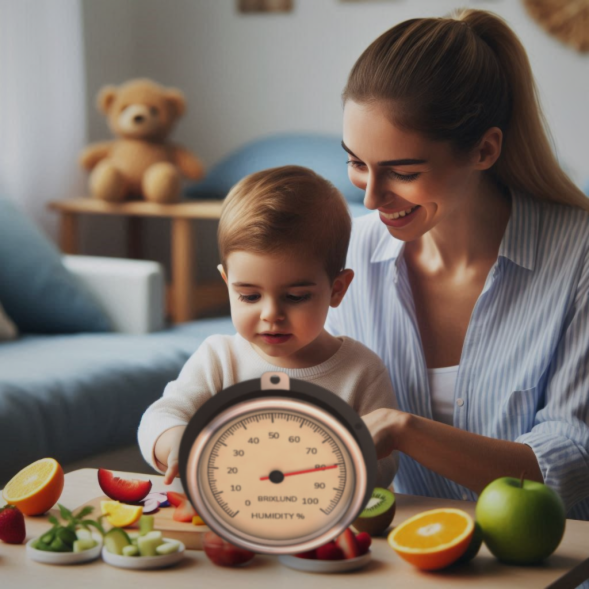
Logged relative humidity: 80 %
